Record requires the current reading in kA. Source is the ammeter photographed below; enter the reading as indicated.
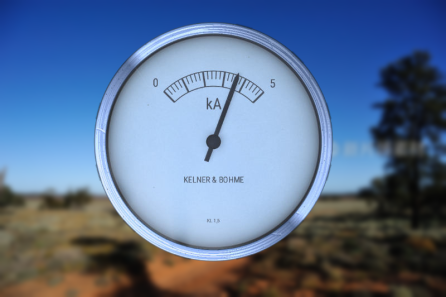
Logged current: 3.6 kA
